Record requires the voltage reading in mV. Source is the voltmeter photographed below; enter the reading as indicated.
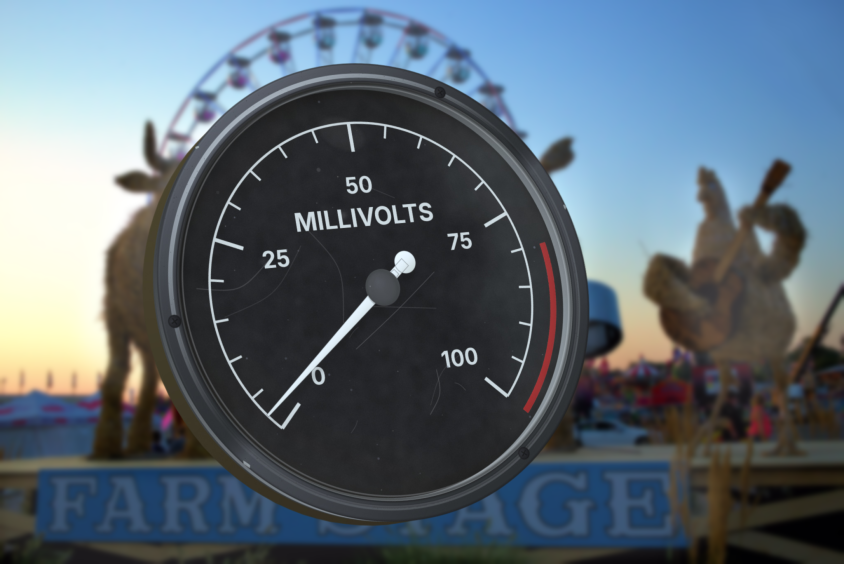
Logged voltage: 2.5 mV
